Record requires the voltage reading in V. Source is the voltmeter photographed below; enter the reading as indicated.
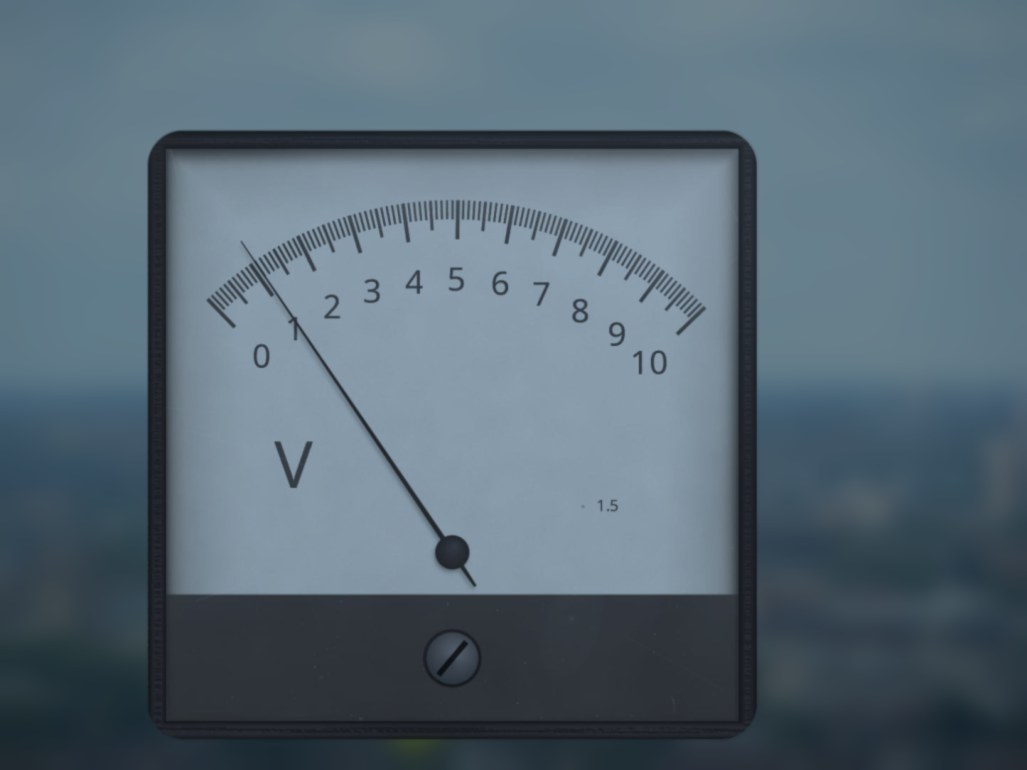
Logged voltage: 1.1 V
